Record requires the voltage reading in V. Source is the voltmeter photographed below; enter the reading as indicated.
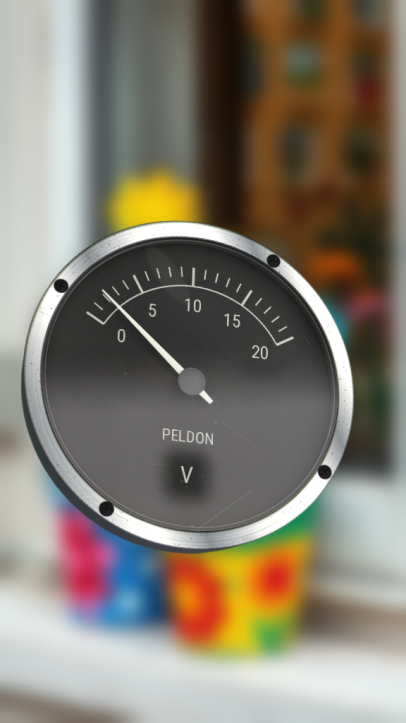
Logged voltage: 2 V
